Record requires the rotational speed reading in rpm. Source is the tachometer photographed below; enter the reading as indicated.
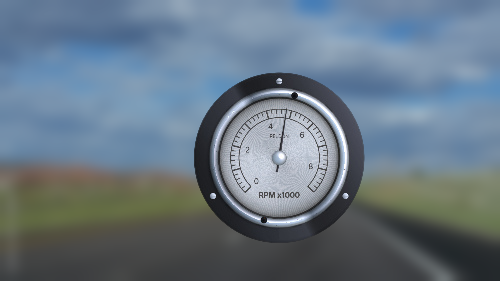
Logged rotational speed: 4800 rpm
